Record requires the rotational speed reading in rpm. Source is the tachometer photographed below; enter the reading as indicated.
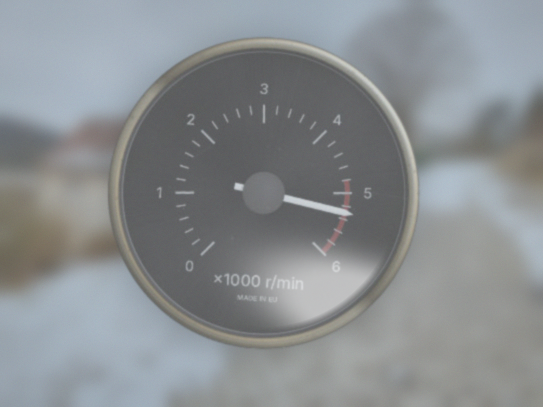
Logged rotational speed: 5300 rpm
